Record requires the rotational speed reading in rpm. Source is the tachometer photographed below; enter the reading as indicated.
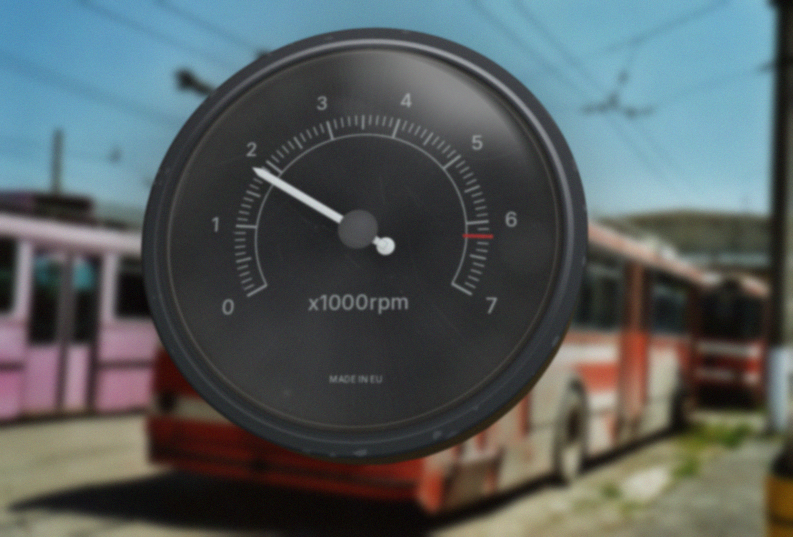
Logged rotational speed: 1800 rpm
